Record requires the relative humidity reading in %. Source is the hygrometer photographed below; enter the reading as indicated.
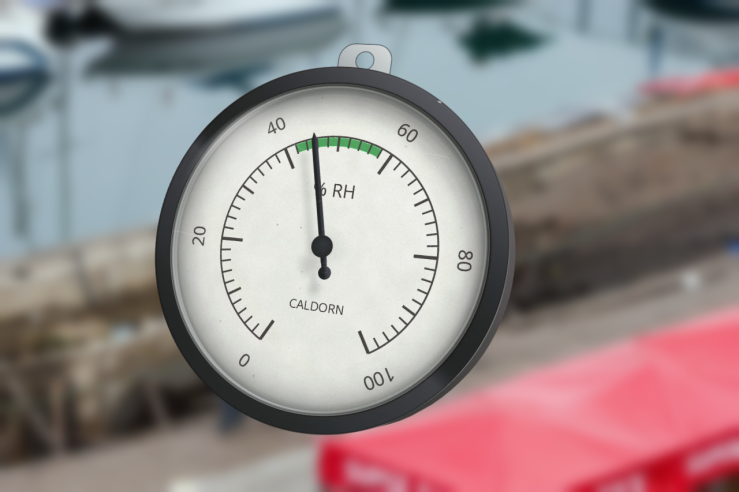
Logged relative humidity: 46 %
